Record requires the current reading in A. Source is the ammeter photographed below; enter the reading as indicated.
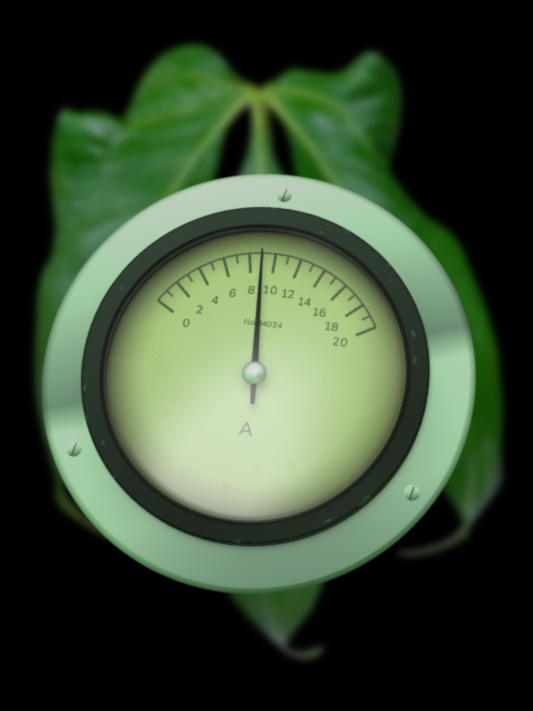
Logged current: 9 A
